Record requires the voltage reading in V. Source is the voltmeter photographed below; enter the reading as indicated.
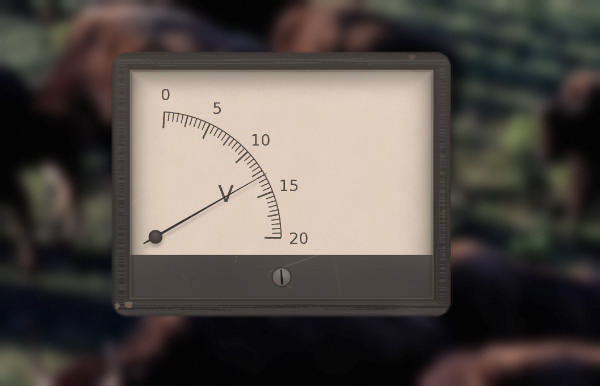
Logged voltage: 13 V
